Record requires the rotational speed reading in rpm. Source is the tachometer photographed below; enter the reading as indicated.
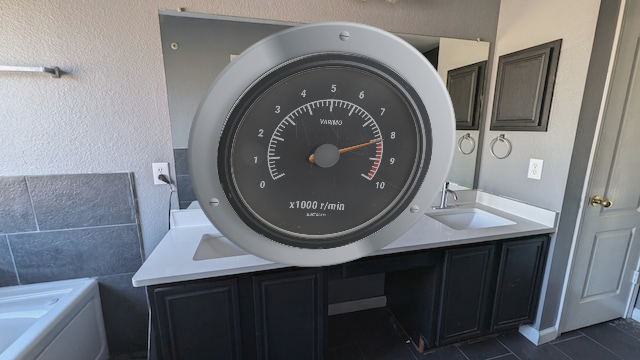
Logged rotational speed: 8000 rpm
